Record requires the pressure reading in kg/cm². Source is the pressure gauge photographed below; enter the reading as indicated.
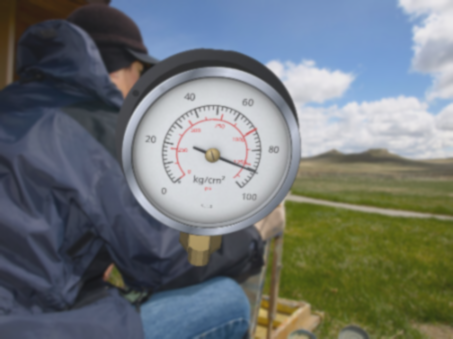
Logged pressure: 90 kg/cm²
